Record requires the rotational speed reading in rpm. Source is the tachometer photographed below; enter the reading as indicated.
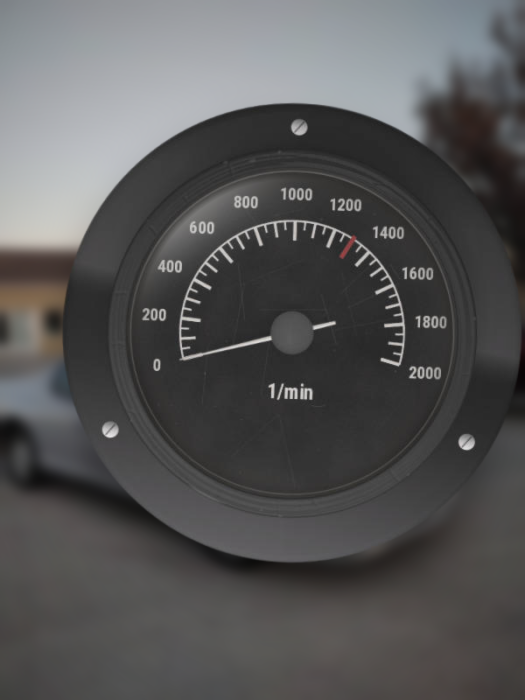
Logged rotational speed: 0 rpm
